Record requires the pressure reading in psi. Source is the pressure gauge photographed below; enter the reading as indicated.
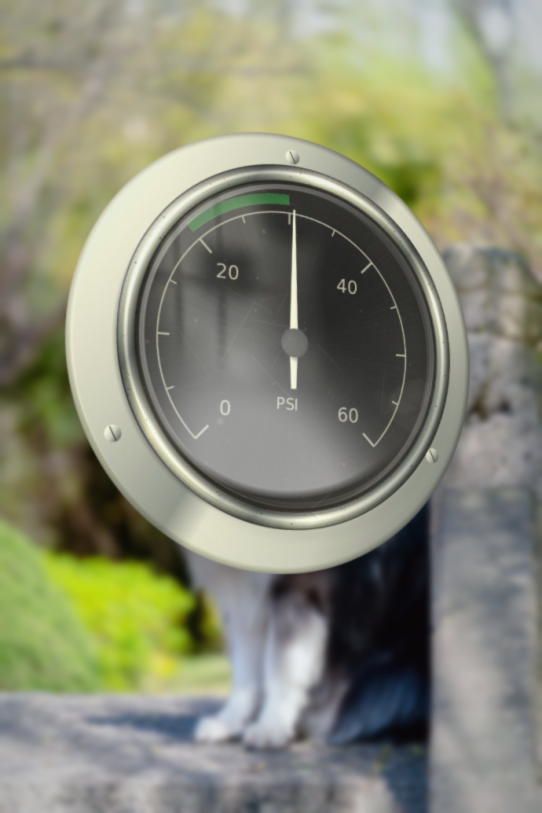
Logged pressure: 30 psi
